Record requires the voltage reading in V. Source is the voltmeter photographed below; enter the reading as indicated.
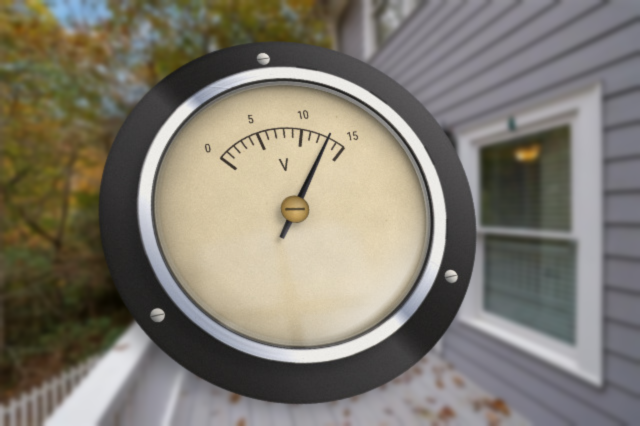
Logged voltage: 13 V
